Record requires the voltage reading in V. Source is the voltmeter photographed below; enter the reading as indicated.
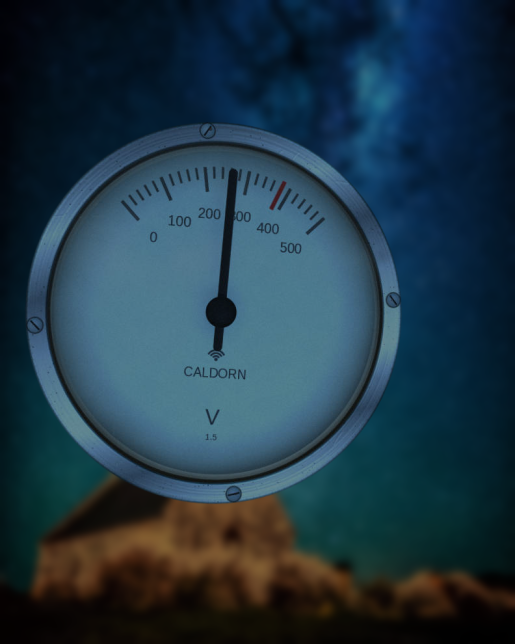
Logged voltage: 260 V
